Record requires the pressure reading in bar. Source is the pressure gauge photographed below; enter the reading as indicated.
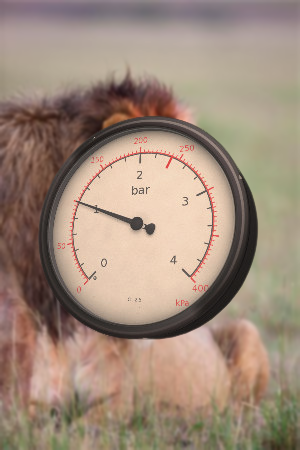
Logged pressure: 1 bar
